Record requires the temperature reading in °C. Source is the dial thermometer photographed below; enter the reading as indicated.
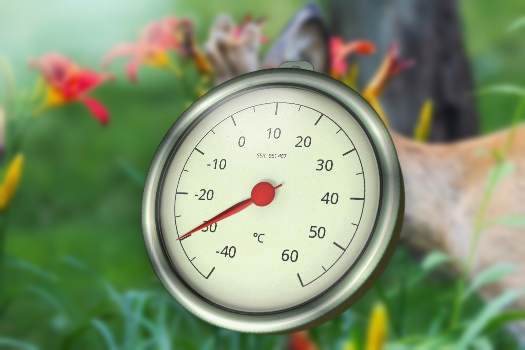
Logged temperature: -30 °C
